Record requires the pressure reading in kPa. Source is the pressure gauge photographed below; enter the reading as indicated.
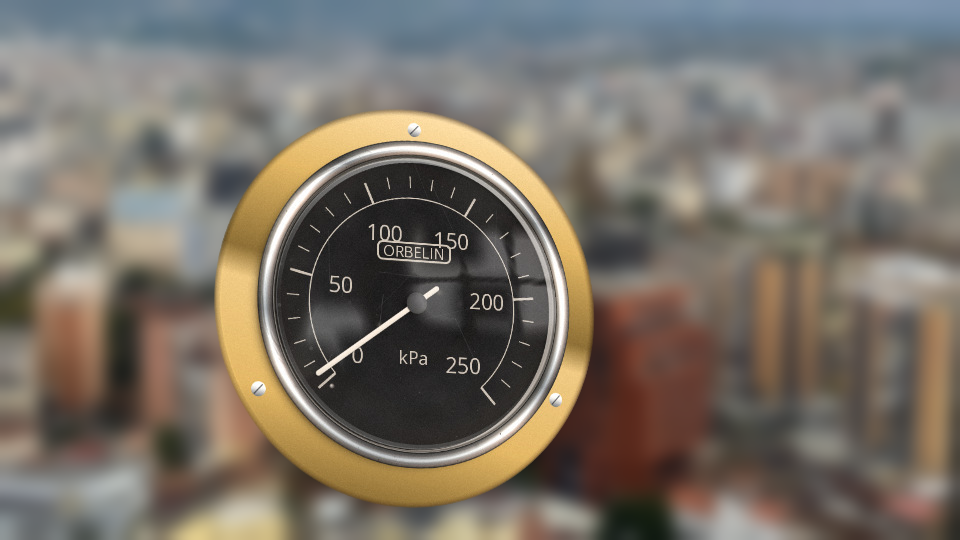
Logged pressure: 5 kPa
